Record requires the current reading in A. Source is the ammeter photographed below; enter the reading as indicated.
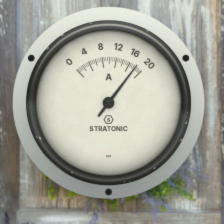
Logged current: 18 A
